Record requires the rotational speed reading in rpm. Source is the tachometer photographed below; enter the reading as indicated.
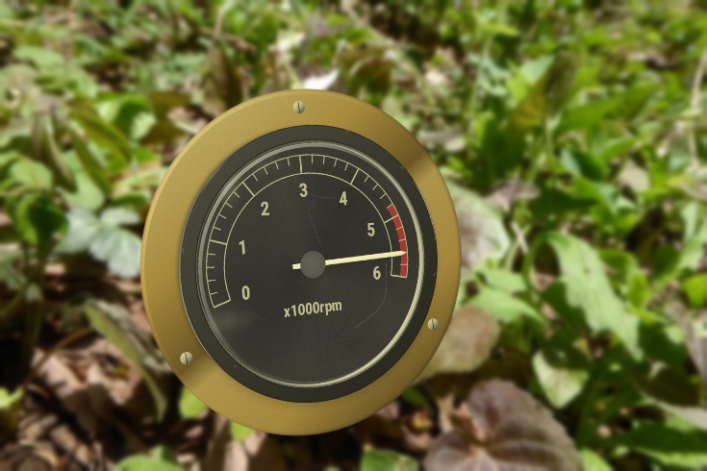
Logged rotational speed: 5600 rpm
